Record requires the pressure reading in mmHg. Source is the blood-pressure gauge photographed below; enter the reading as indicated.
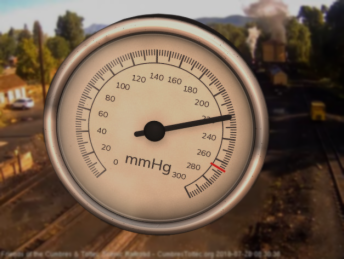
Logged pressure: 220 mmHg
